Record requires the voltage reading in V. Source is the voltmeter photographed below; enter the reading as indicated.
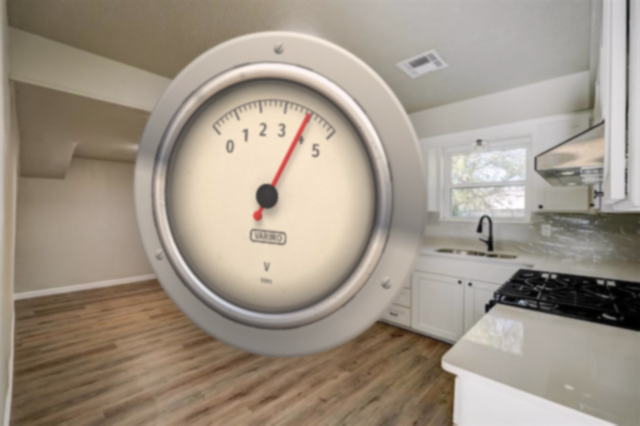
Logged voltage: 4 V
